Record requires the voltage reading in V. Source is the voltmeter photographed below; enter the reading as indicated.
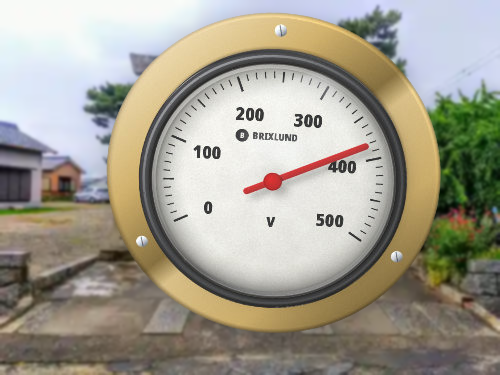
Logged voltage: 380 V
